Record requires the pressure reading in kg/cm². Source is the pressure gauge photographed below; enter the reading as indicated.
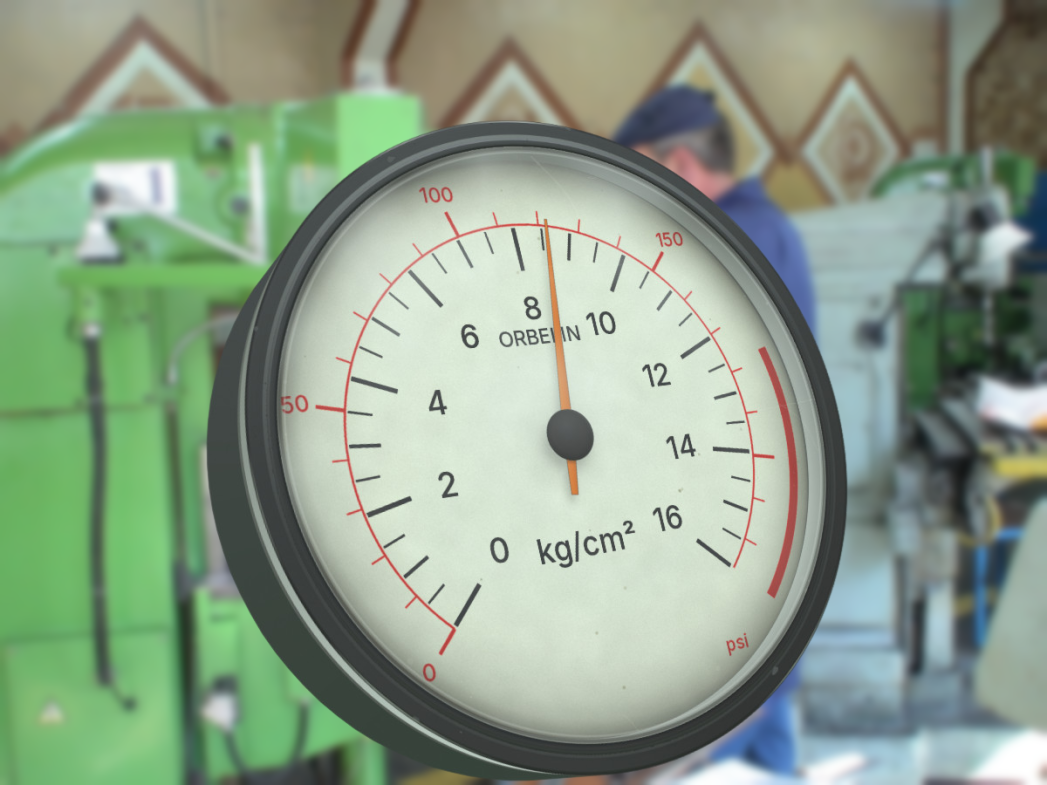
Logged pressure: 8.5 kg/cm²
